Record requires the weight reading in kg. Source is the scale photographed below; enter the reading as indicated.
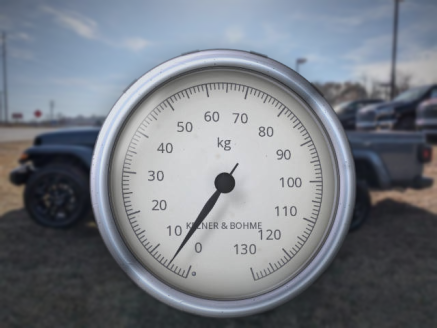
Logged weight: 5 kg
